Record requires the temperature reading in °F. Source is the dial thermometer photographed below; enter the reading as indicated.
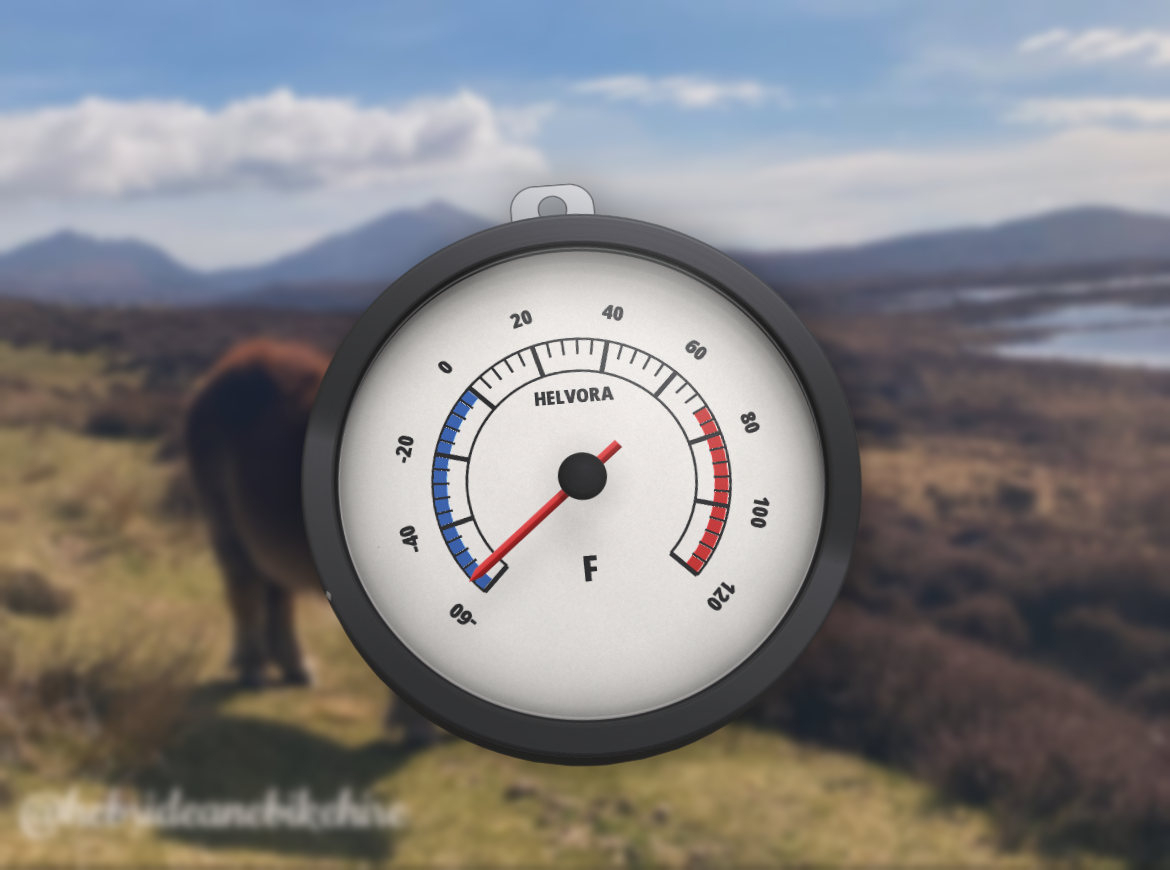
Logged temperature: -56 °F
